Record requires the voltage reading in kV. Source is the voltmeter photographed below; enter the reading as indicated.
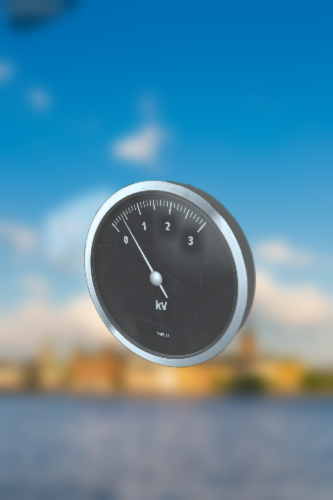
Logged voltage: 0.5 kV
